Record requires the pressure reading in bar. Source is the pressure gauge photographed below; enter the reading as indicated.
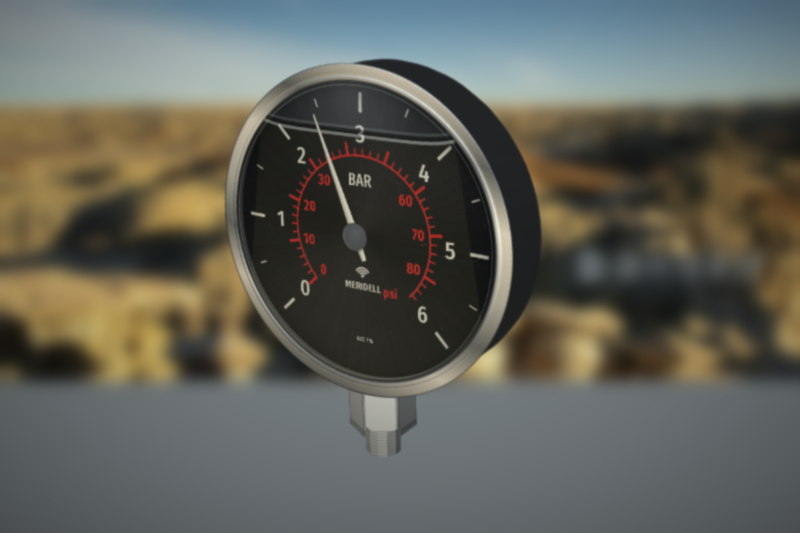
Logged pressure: 2.5 bar
